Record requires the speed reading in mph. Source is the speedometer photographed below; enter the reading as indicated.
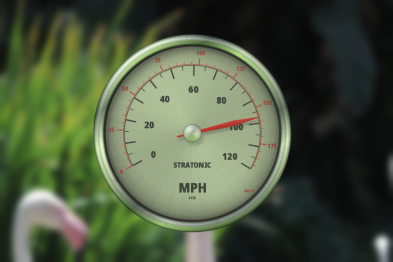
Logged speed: 97.5 mph
